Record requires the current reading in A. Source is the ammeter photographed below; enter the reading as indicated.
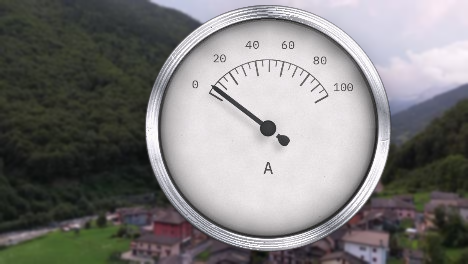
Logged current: 5 A
